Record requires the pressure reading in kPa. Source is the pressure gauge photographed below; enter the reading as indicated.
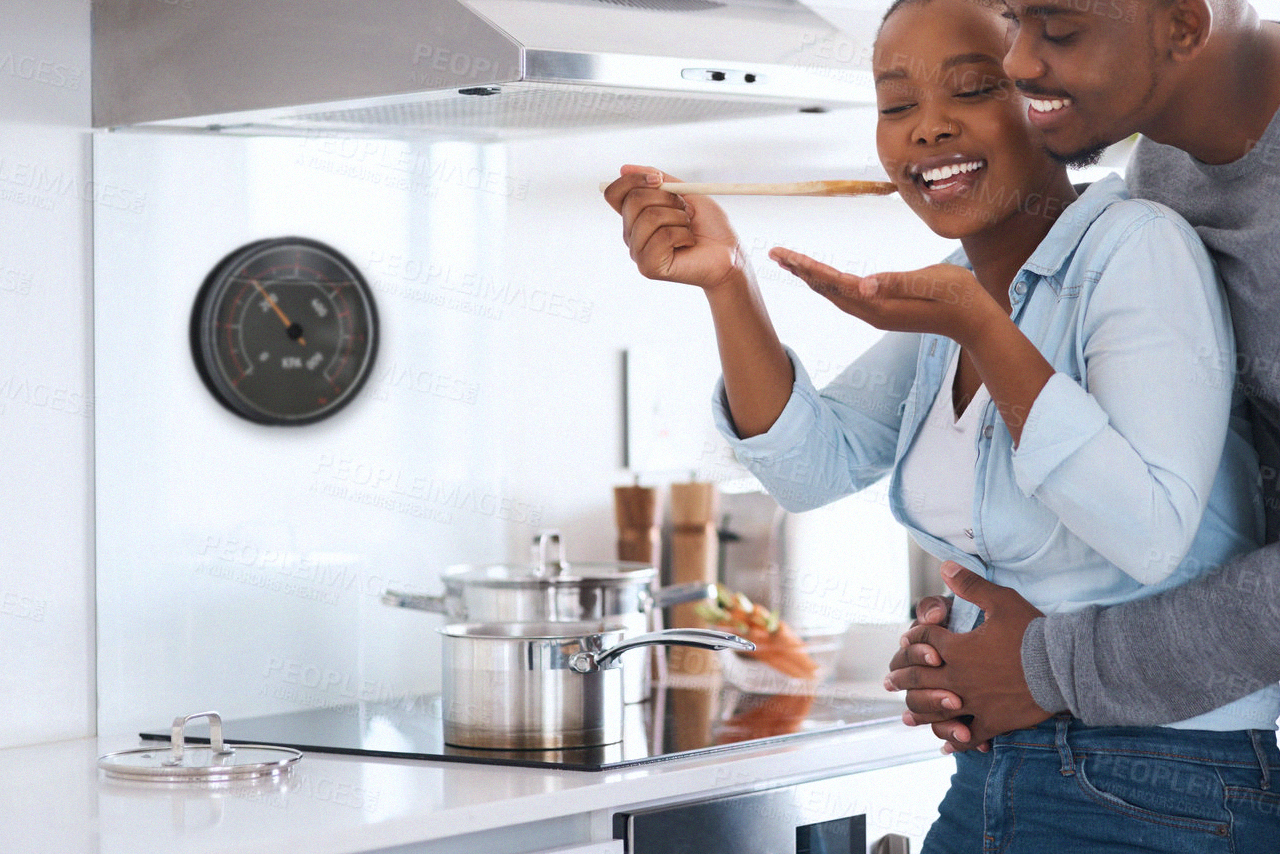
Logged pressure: 200 kPa
